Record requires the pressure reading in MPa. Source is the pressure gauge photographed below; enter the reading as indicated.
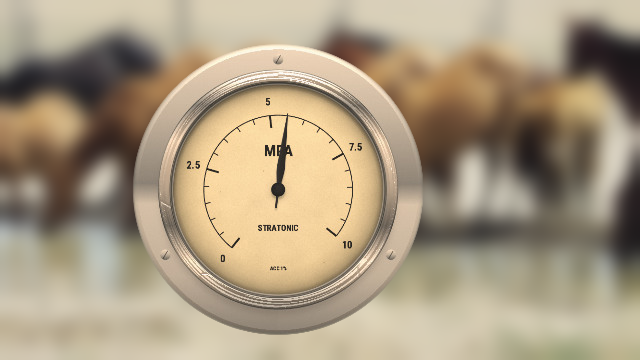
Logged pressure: 5.5 MPa
